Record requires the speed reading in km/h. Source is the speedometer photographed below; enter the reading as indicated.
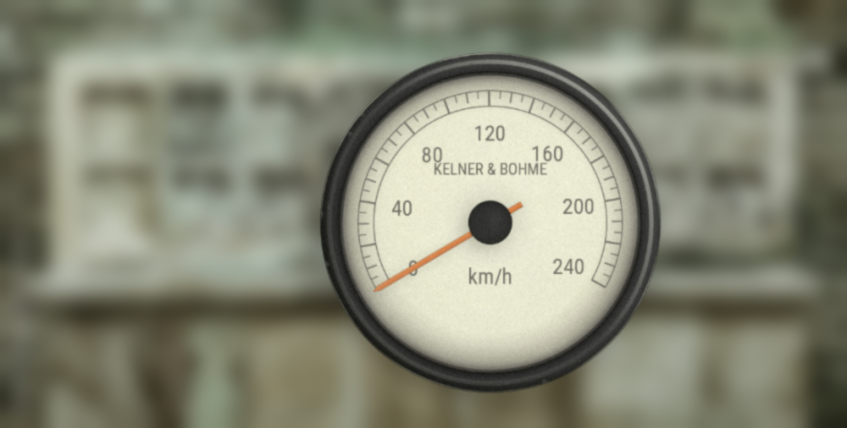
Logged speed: 0 km/h
